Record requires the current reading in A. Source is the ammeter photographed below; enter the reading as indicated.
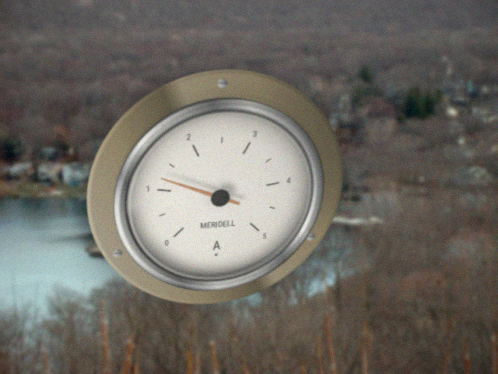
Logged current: 1.25 A
